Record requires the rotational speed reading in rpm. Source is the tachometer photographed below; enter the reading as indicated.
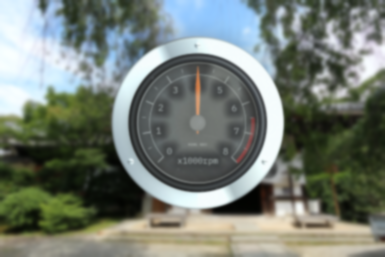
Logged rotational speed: 4000 rpm
